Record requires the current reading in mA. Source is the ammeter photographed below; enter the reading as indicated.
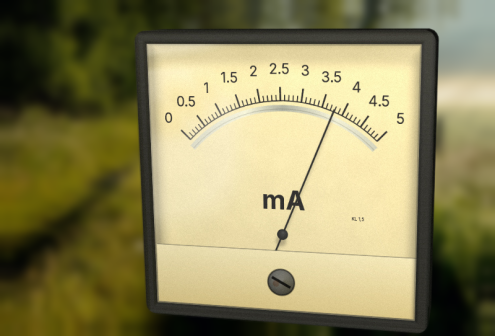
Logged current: 3.8 mA
